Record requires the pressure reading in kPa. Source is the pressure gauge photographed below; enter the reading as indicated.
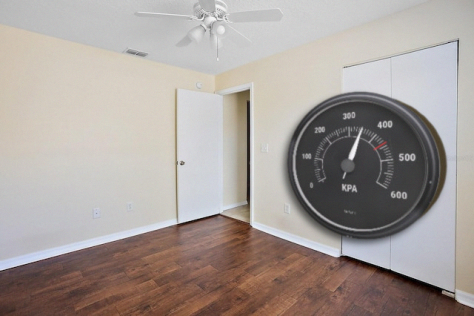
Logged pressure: 350 kPa
